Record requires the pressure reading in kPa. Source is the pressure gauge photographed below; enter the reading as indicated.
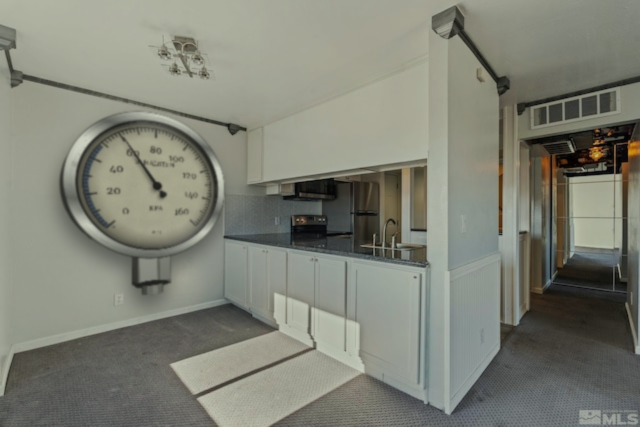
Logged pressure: 60 kPa
